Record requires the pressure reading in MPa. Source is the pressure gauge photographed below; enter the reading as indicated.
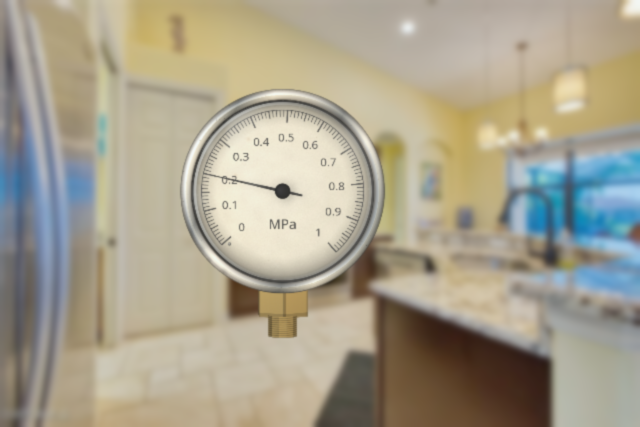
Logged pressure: 0.2 MPa
